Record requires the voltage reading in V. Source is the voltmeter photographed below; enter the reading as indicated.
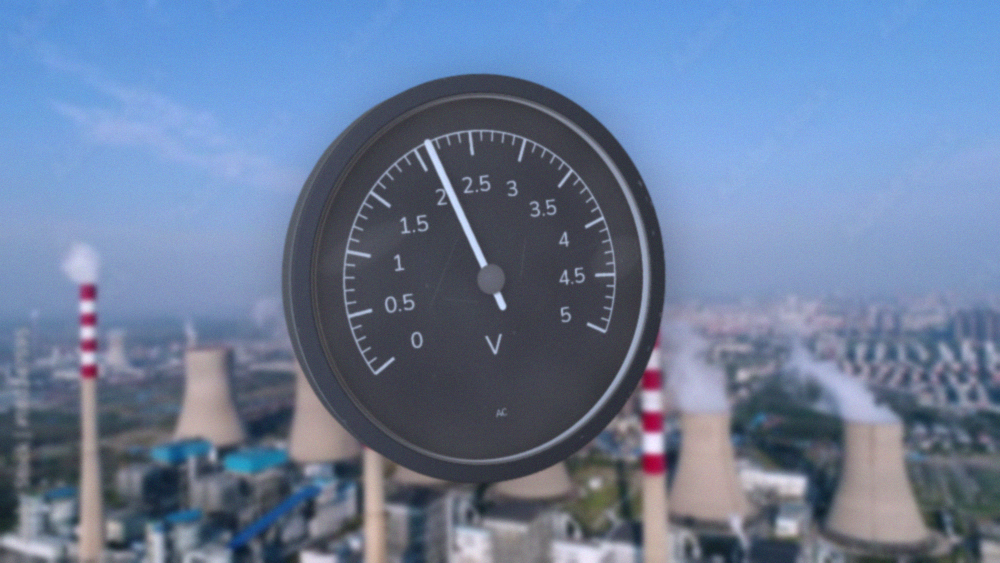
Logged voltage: 2.1 V
